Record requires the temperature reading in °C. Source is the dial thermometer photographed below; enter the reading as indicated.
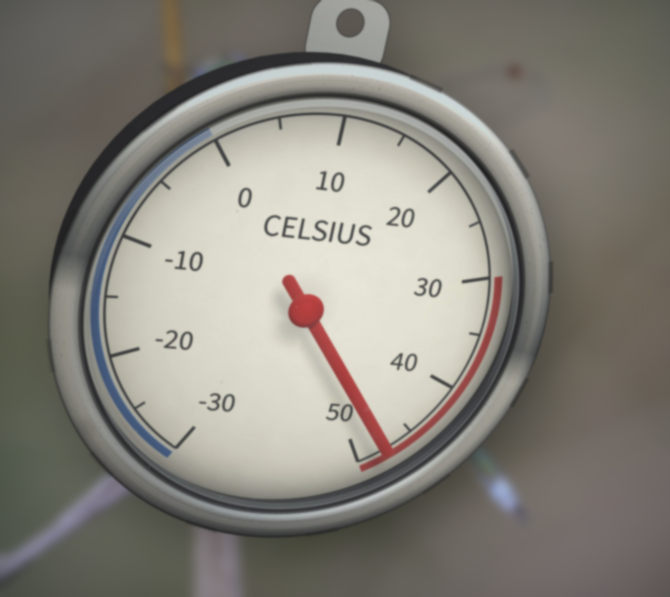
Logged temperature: 47.5 °C
